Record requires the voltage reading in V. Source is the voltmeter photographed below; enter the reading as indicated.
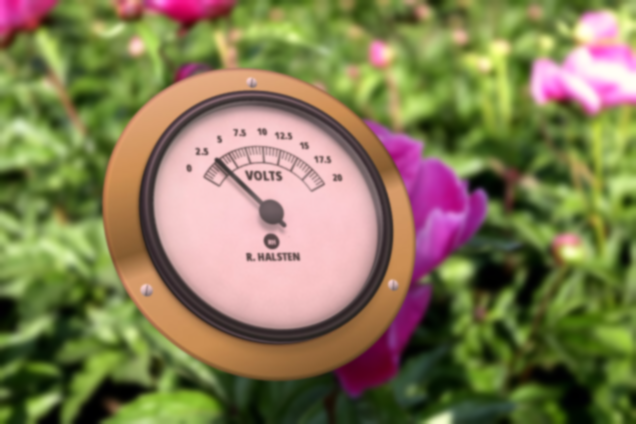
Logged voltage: 2.5 V
